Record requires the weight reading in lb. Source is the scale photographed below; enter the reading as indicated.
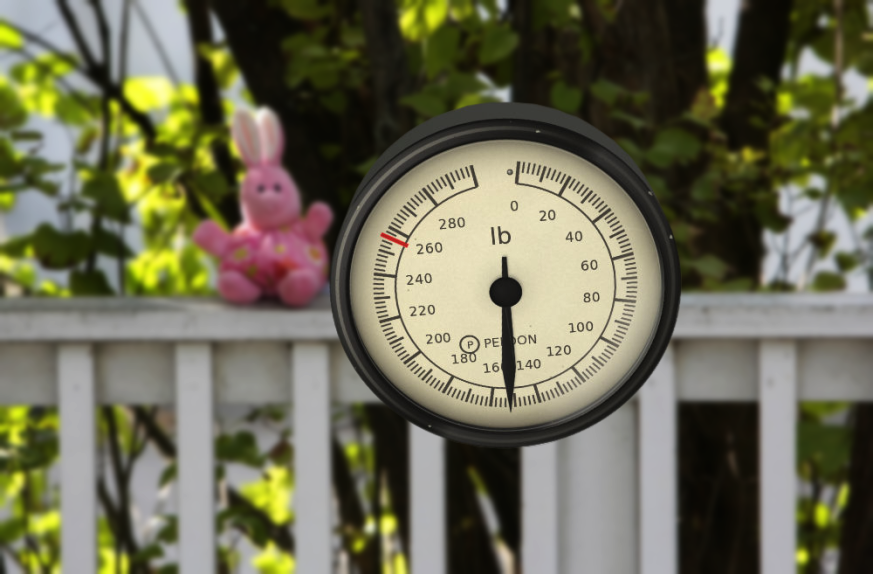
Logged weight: 152 lb
